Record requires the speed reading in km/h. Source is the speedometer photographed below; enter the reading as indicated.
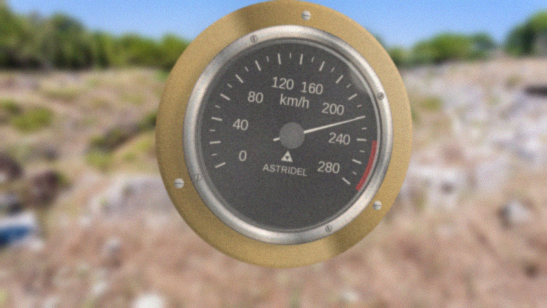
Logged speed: 220 km/h
